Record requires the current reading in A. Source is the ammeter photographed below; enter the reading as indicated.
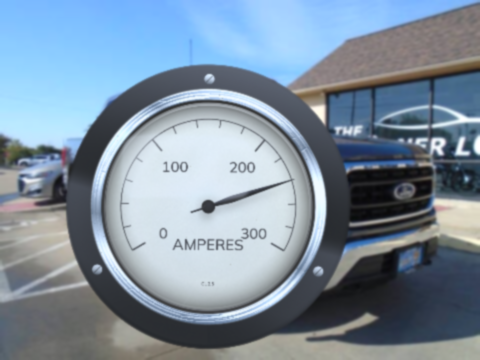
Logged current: 240 A
